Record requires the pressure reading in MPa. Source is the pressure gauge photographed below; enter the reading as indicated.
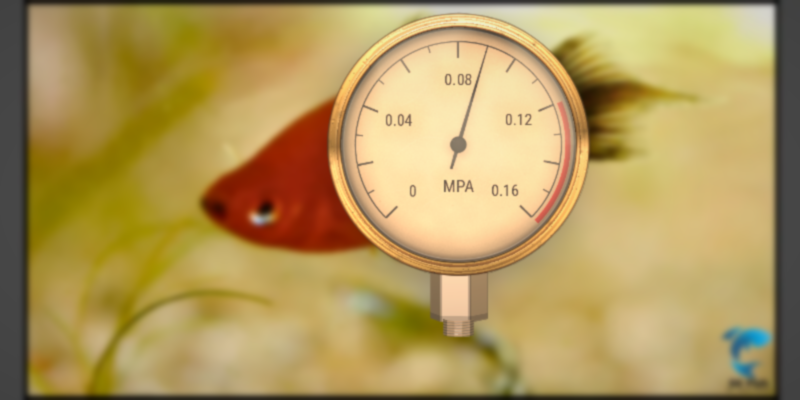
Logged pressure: 0.09 MPa
